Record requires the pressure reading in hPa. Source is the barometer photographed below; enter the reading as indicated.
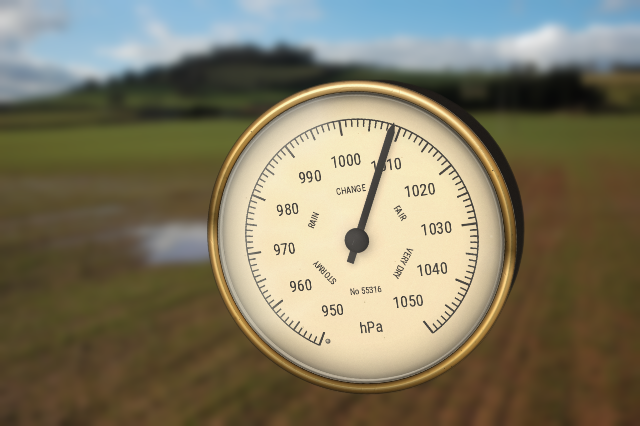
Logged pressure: 1009 hPa
